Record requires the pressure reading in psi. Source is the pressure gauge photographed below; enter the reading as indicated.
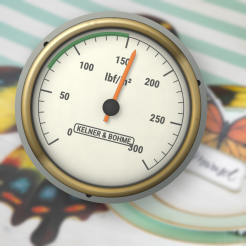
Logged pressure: 160 psi
